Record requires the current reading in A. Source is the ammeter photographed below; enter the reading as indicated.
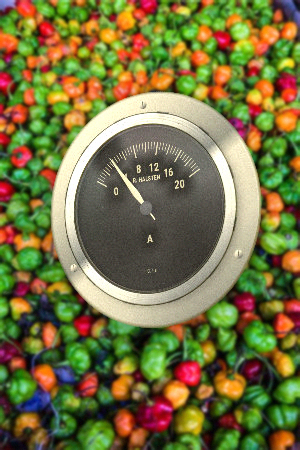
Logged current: 4 A
